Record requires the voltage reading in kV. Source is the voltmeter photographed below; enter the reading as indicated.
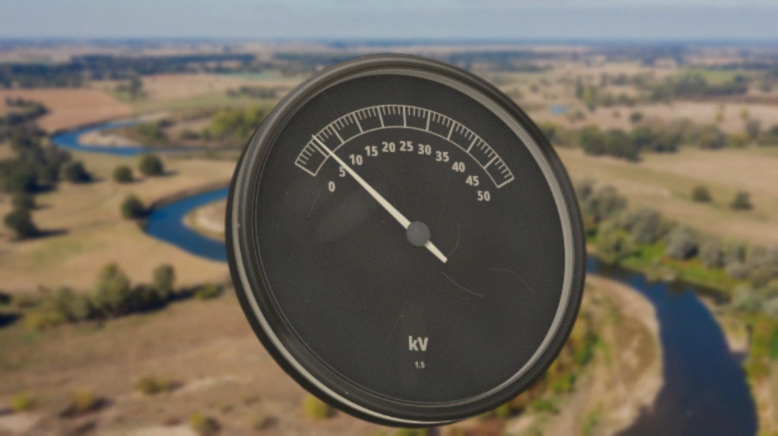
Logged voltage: 5 kV
